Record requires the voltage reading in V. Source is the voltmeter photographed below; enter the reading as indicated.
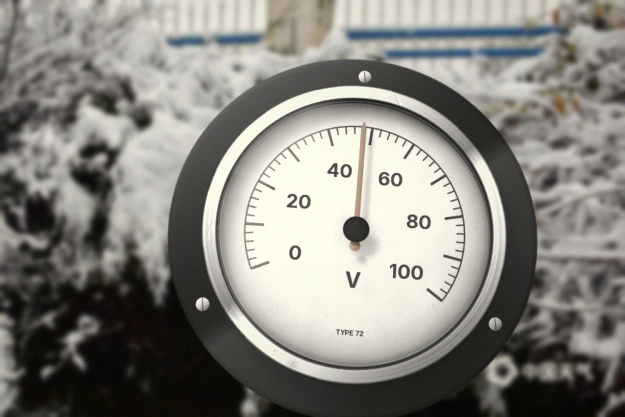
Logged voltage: 48 V
